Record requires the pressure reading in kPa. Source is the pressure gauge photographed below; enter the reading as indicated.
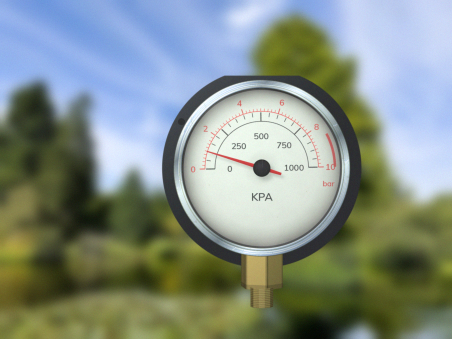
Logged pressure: 100 kPa
